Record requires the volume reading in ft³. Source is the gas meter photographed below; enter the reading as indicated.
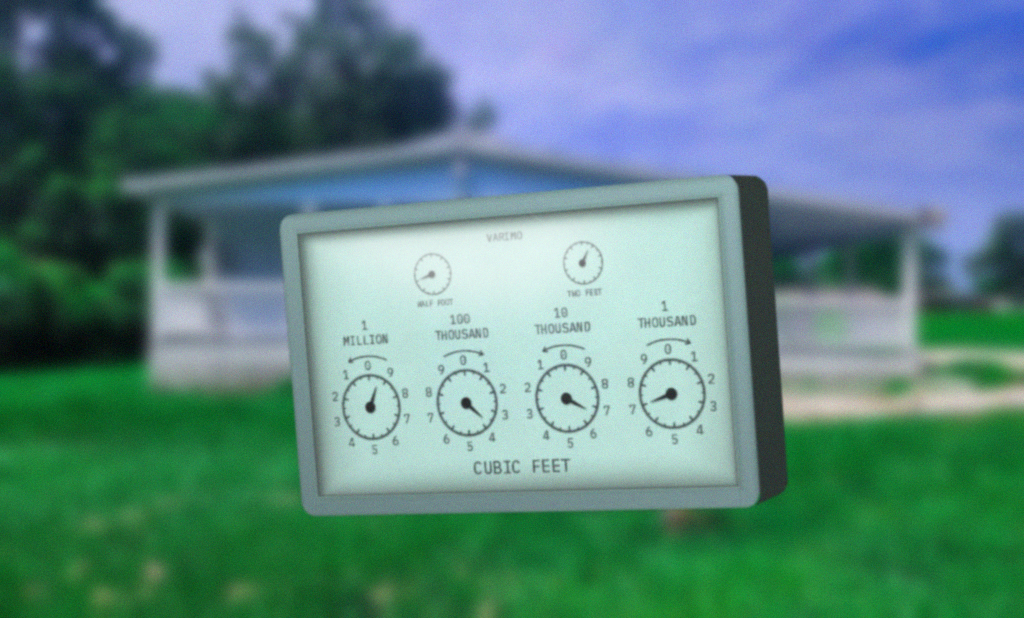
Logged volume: 936700 ft³
